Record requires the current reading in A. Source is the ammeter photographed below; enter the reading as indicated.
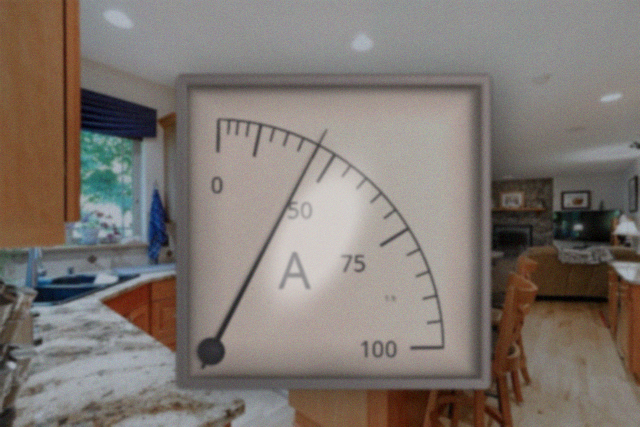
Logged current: 45 A
